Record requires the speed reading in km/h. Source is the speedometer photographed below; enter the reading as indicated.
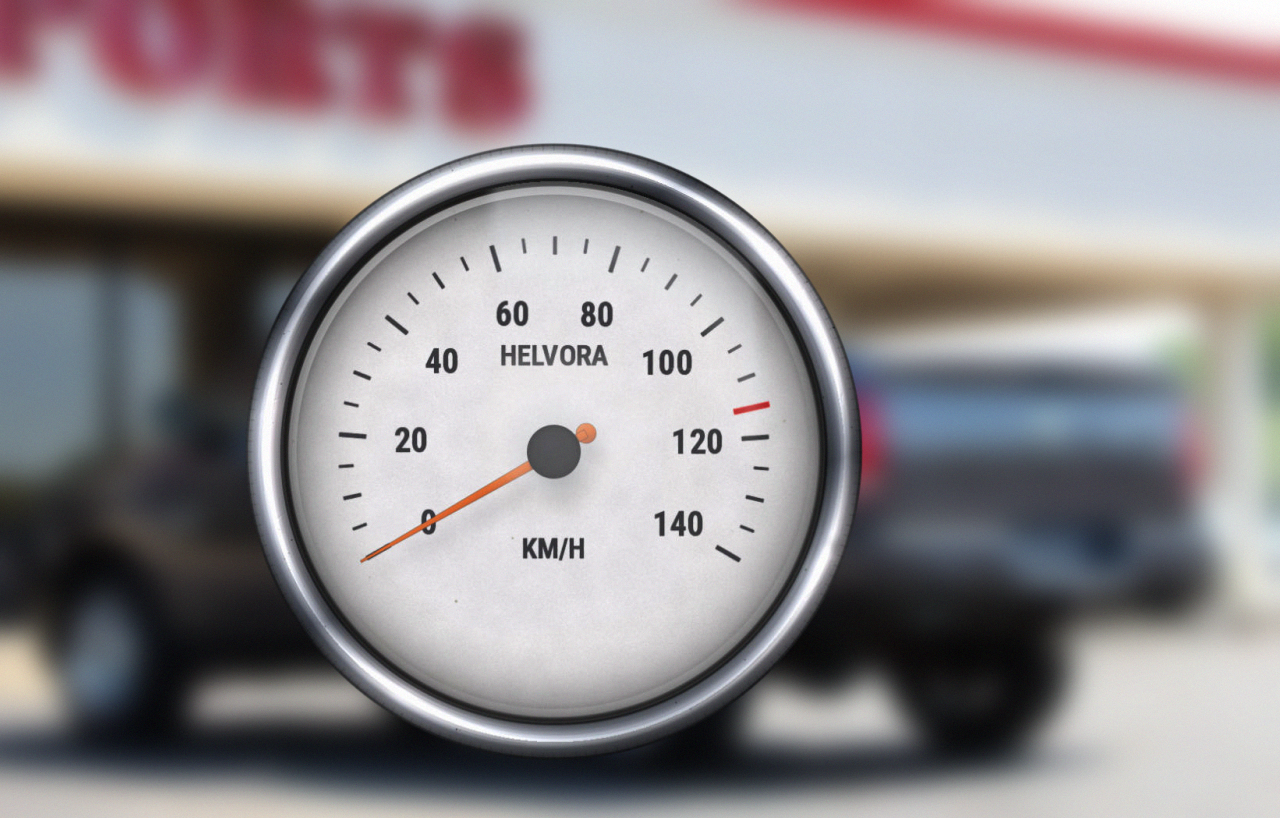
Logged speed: 0 km/h
